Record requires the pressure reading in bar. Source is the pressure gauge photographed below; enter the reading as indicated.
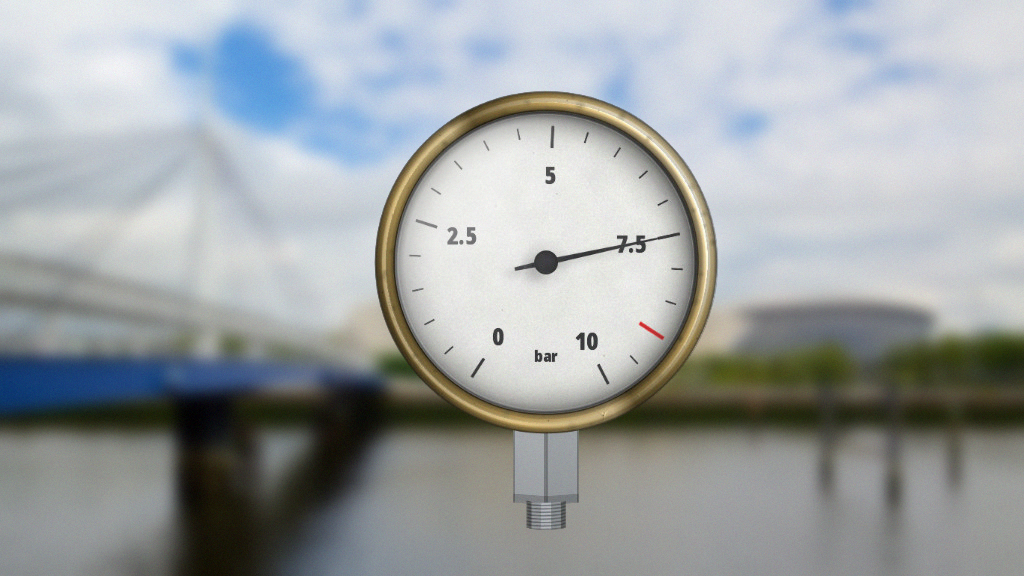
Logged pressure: 7.5 bar
